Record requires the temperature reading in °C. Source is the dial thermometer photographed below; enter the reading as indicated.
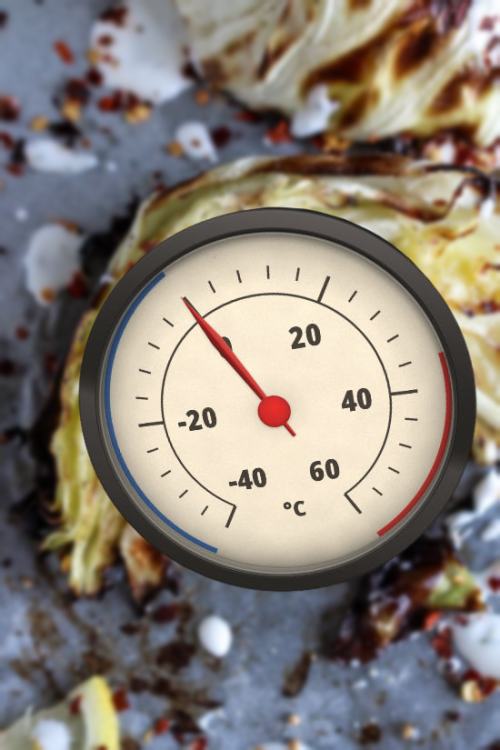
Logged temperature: 0 °C
